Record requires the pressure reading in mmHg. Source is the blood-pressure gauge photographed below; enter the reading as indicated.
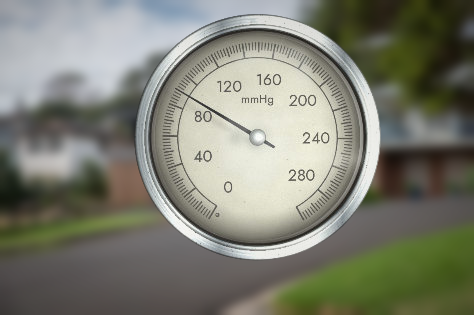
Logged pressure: 90 mmHg
